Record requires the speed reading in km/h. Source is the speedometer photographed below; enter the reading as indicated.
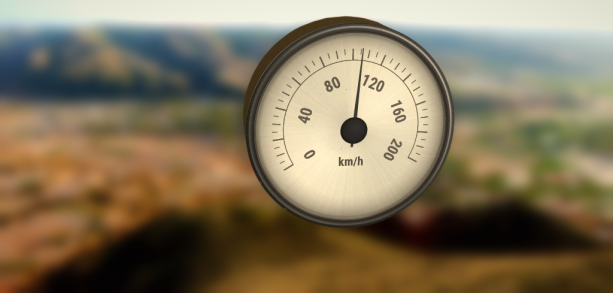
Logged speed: 105 km/h
